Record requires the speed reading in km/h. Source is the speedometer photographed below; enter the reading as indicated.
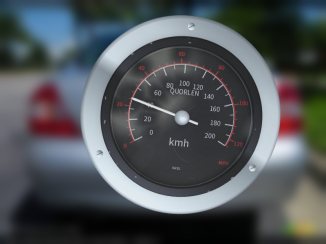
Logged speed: 40 km/h
